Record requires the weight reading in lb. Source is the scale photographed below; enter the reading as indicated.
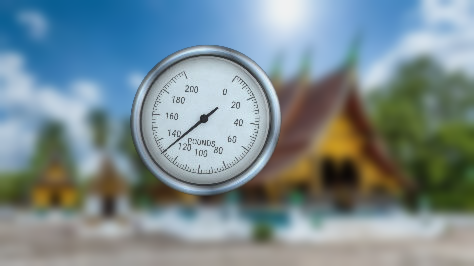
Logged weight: 130 lb
